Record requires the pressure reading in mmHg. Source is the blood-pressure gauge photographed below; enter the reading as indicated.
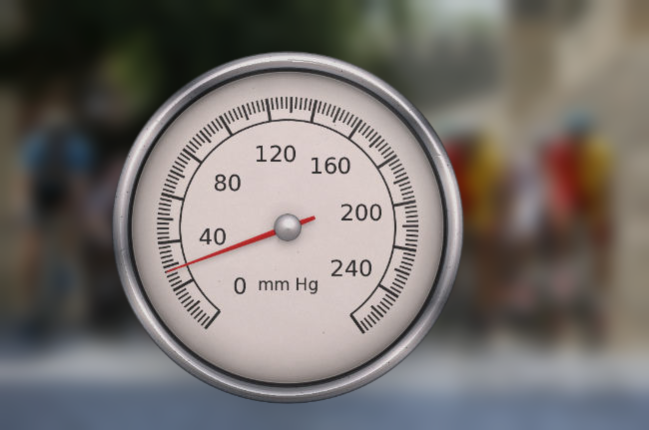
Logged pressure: 28 mmHg
